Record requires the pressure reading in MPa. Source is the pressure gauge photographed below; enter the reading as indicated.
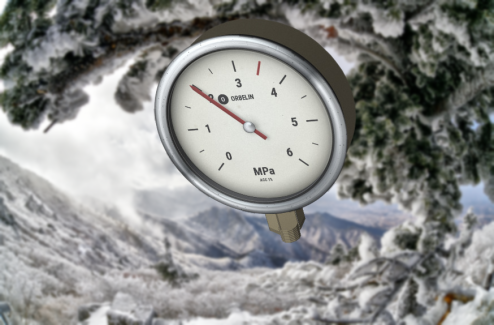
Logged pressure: 2 MPa
